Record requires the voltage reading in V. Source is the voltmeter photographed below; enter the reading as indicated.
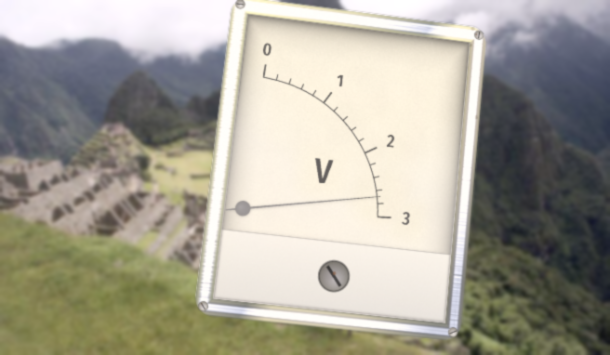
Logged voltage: 2.7 V
